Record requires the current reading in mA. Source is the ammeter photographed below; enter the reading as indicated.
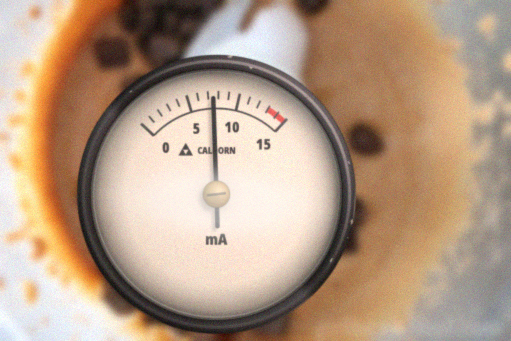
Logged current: 7.5 mA
